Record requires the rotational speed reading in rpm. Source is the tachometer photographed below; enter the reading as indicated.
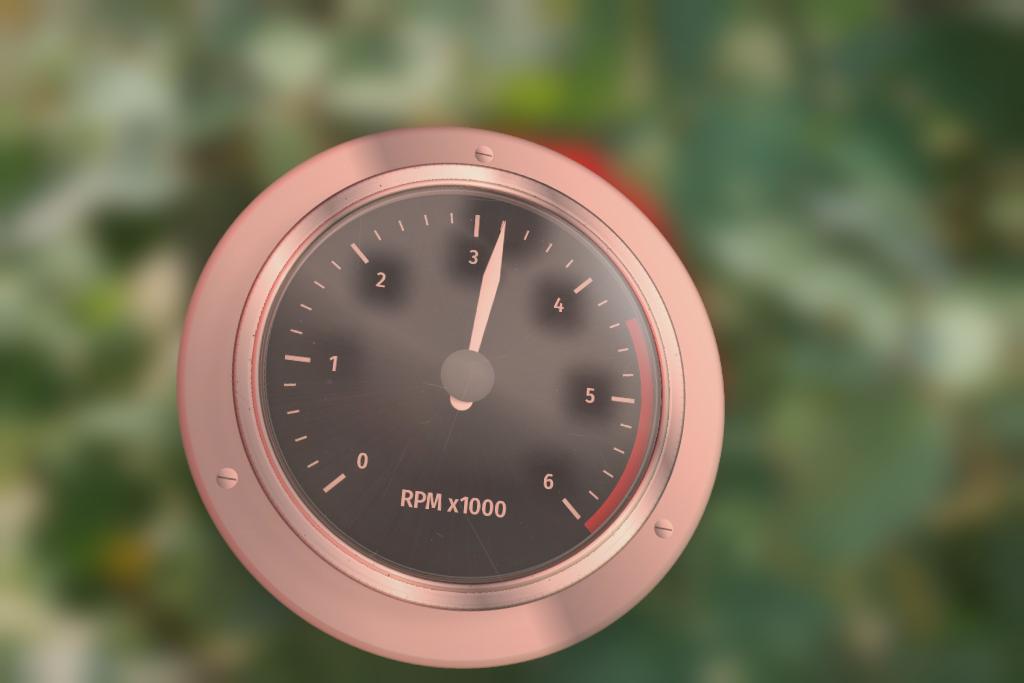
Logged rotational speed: 3200 rpm
